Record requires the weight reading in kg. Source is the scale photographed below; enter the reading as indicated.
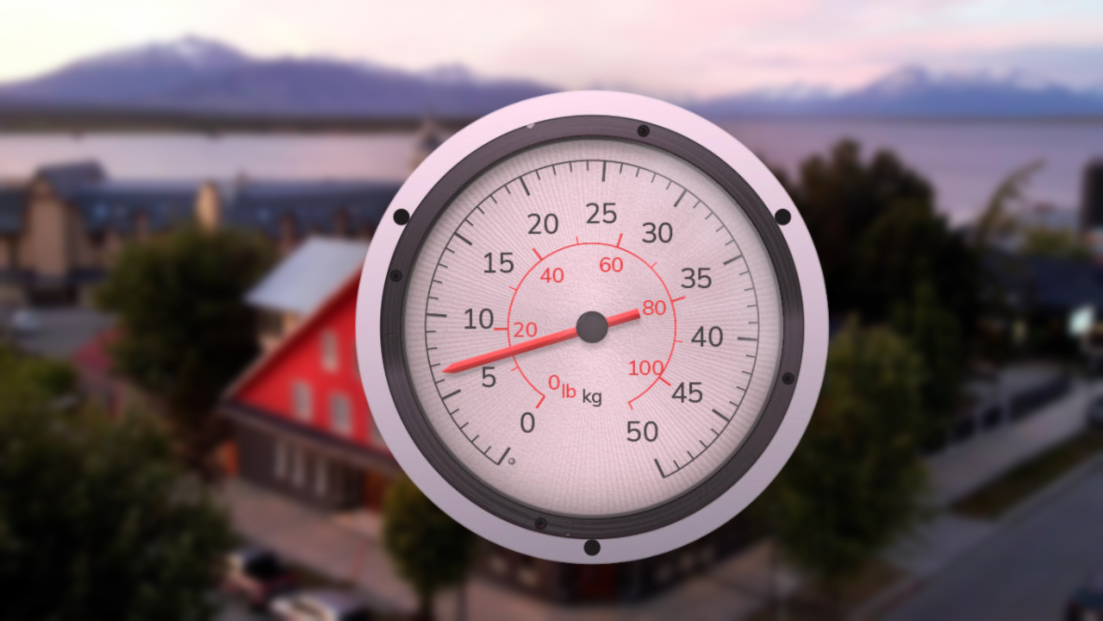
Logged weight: 6.5 kg
